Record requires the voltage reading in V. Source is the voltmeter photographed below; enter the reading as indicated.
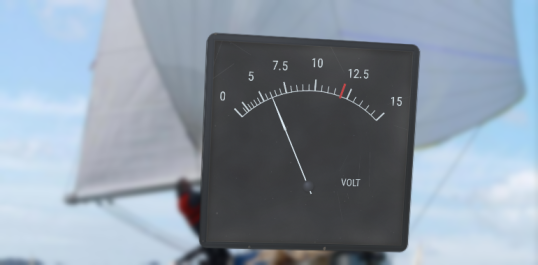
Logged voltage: 6 V
